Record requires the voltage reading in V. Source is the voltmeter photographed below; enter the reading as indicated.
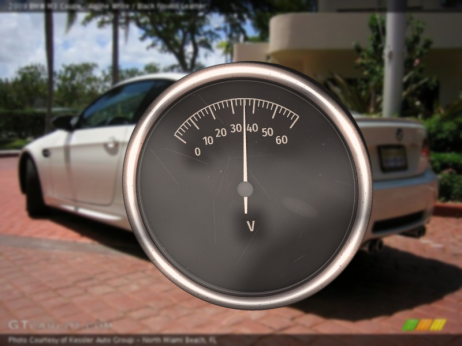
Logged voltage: 36 V
